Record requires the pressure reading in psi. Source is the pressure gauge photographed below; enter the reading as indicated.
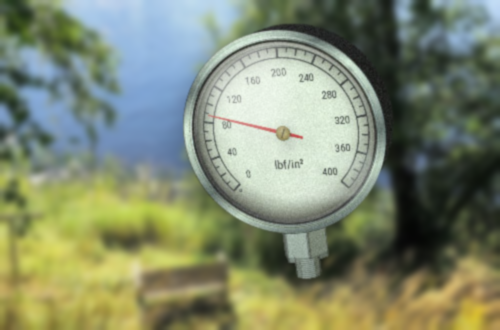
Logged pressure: 90 psi
